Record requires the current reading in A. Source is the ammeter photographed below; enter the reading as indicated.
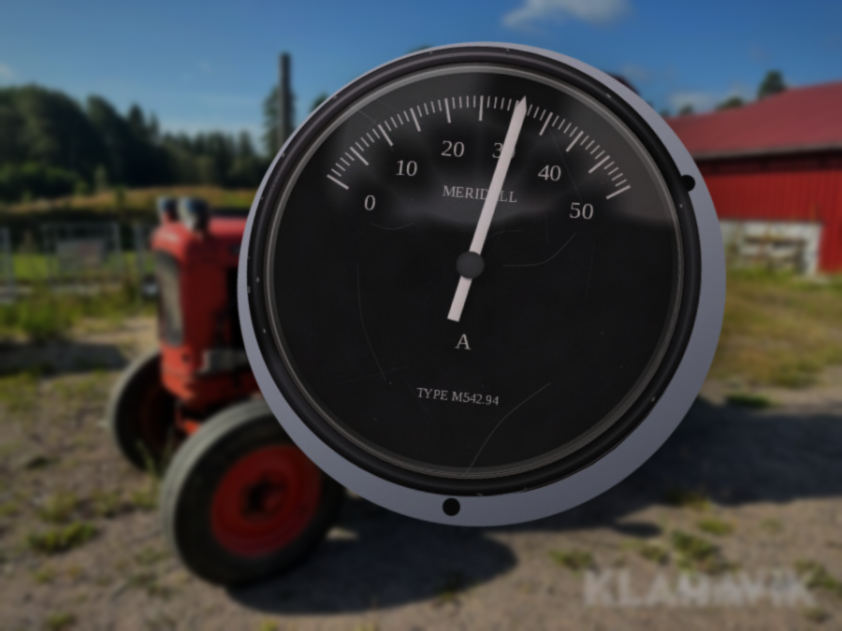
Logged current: 31 A
